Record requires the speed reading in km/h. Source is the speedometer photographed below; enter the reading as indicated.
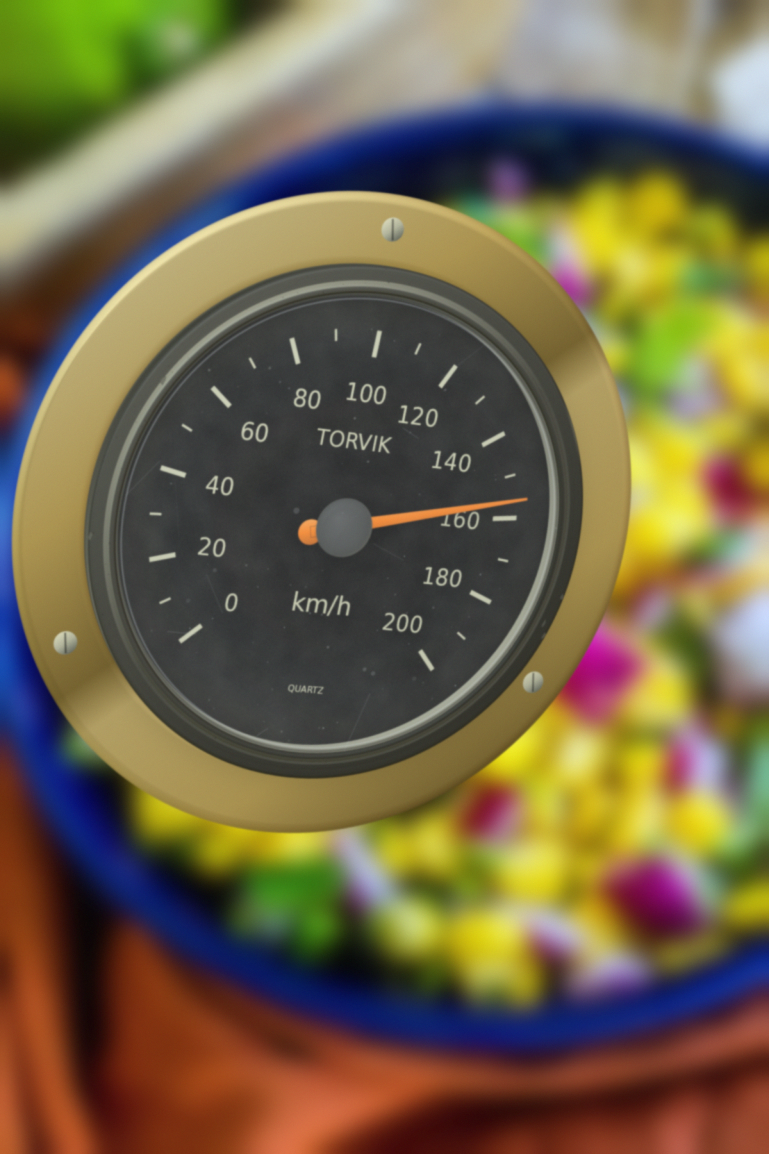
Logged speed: 155 km/h
